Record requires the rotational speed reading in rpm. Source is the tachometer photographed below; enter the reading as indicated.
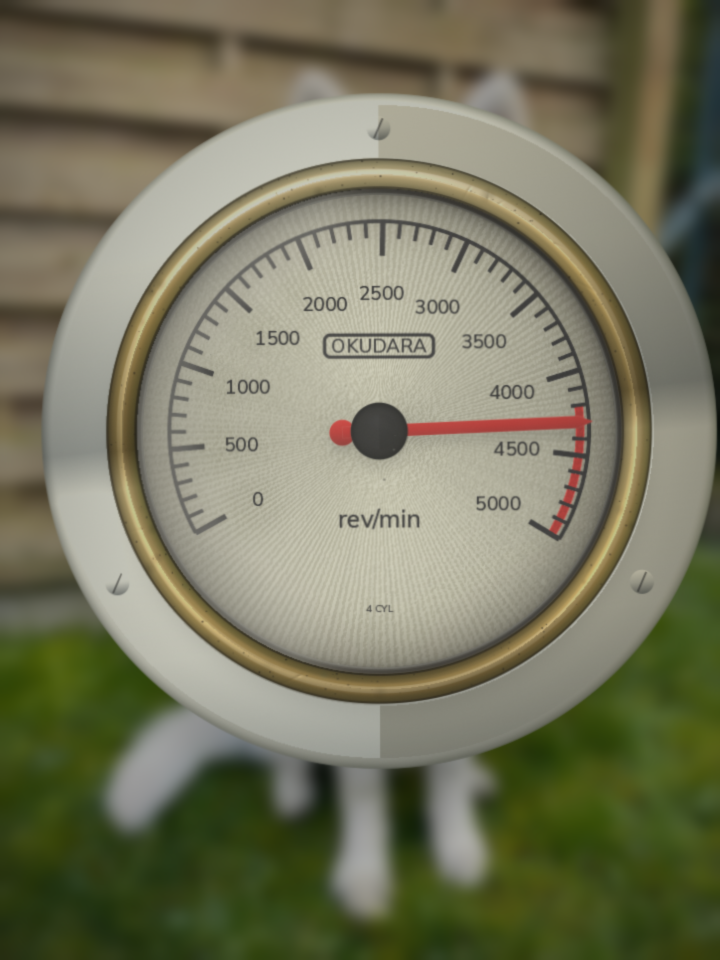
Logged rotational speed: 4300 rpm
